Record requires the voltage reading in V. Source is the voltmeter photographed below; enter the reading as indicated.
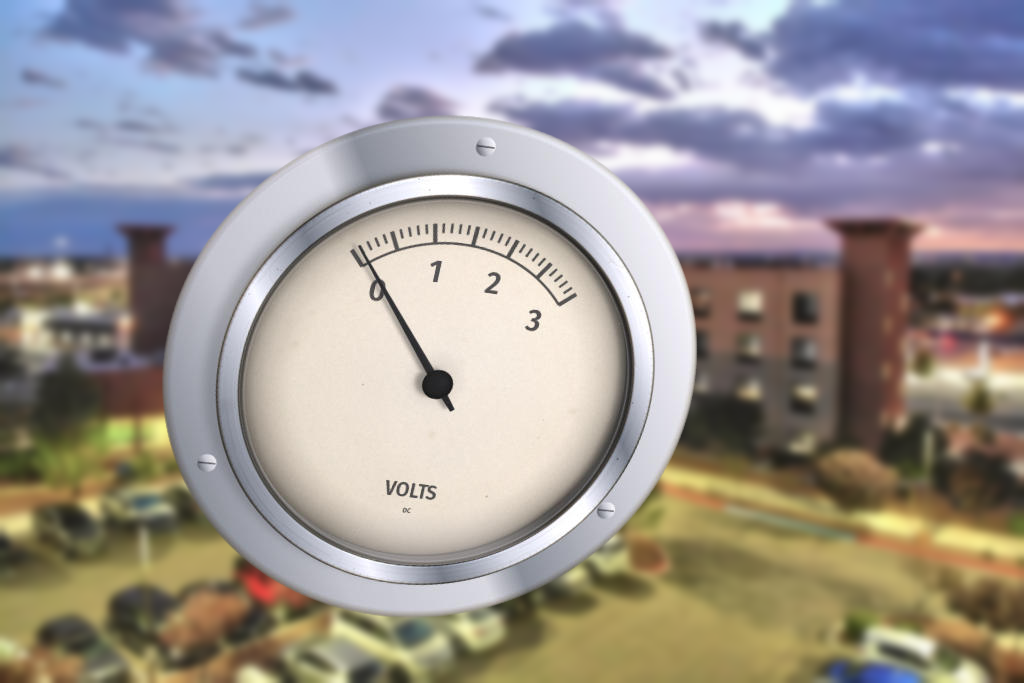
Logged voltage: 0.1 V
